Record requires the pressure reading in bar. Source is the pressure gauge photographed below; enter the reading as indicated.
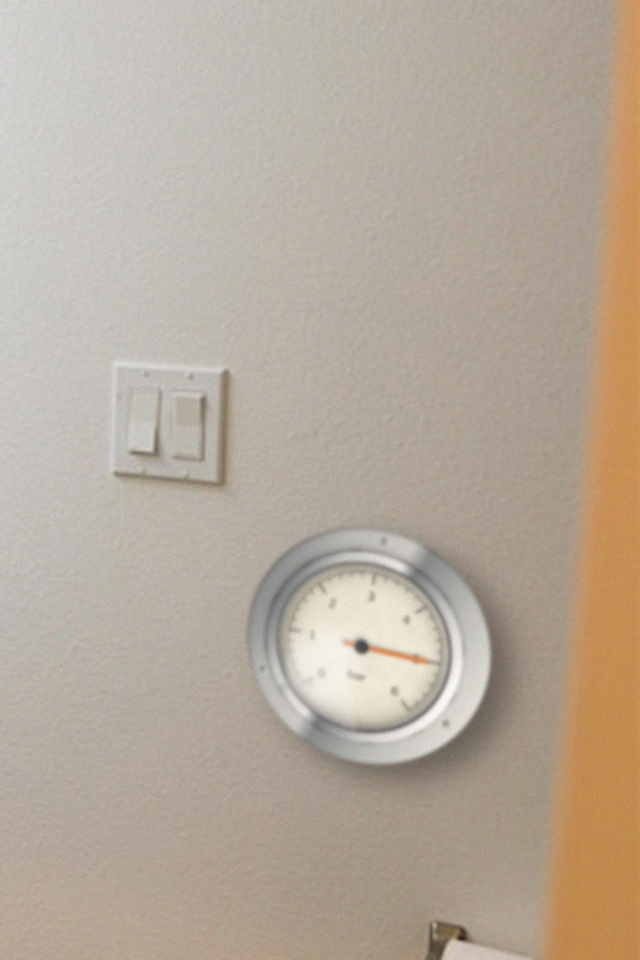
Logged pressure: 5 bar
